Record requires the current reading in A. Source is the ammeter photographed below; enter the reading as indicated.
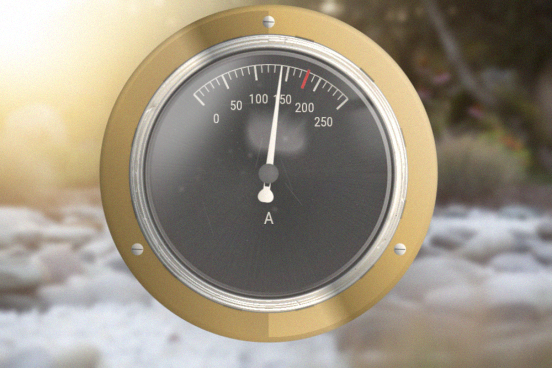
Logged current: 140 A
